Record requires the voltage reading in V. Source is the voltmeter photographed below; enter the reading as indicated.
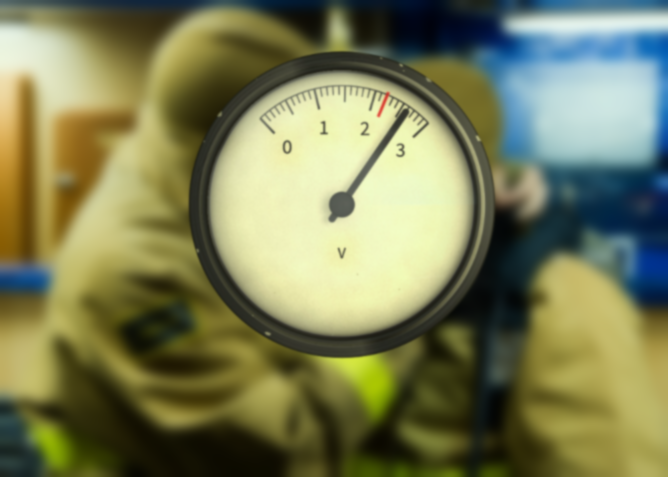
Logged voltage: 2.6 V
